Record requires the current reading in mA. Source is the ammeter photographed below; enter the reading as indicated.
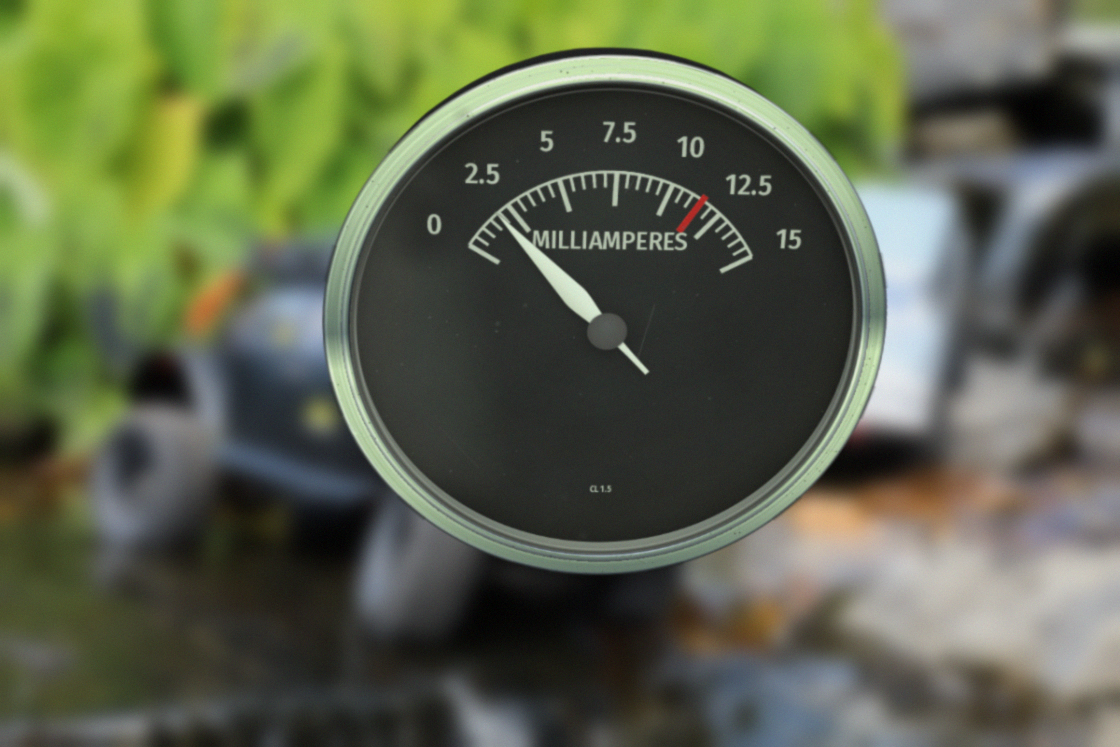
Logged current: 2 mA
